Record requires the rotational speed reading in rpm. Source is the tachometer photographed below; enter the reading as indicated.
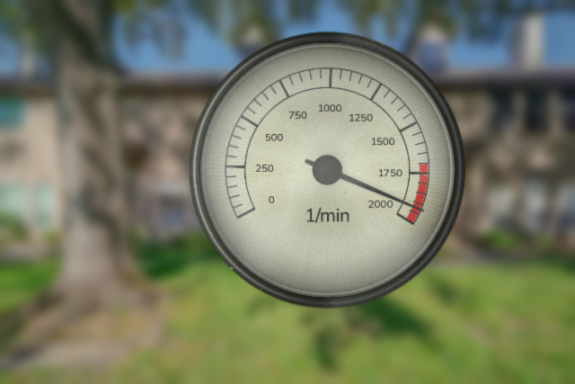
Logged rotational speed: 1925 rpm
